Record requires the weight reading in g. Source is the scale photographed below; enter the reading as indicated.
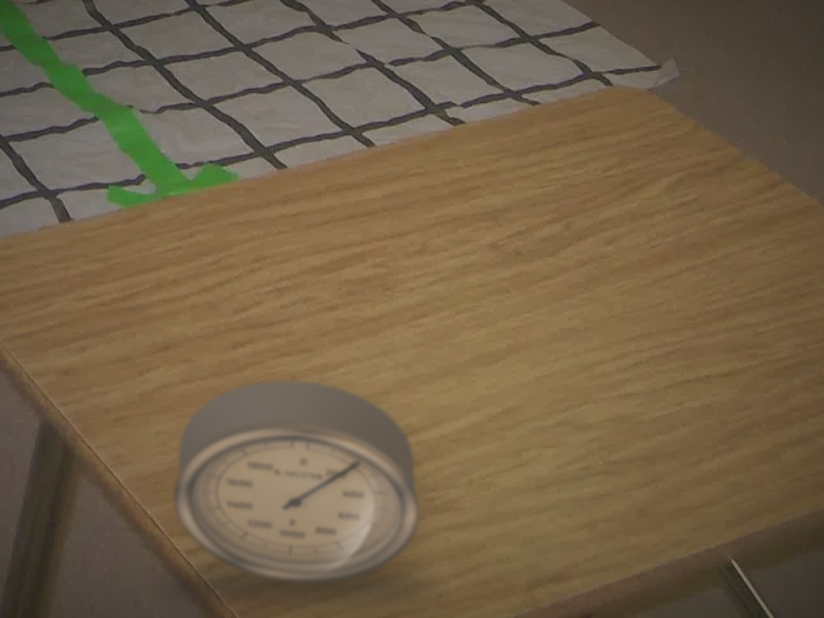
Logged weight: 200 g
